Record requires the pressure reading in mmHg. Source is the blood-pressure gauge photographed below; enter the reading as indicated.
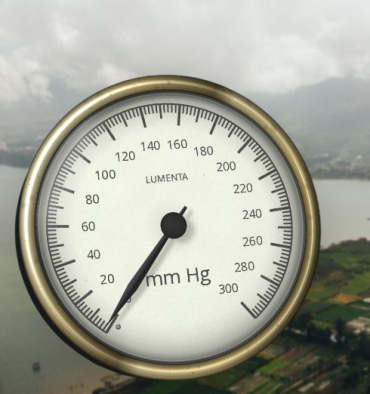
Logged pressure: 2 mmHg
